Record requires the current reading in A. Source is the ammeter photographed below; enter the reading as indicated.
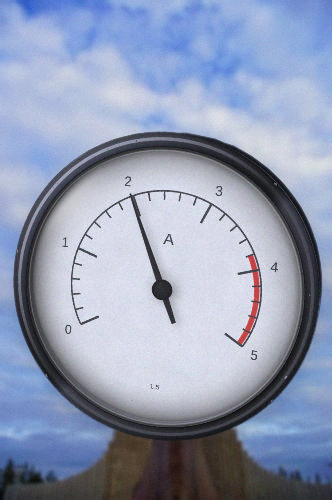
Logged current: 2 A
